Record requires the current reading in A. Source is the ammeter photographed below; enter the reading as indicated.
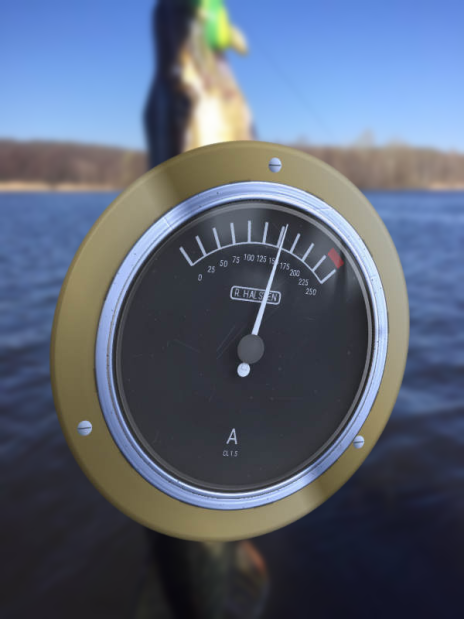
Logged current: 150 A
